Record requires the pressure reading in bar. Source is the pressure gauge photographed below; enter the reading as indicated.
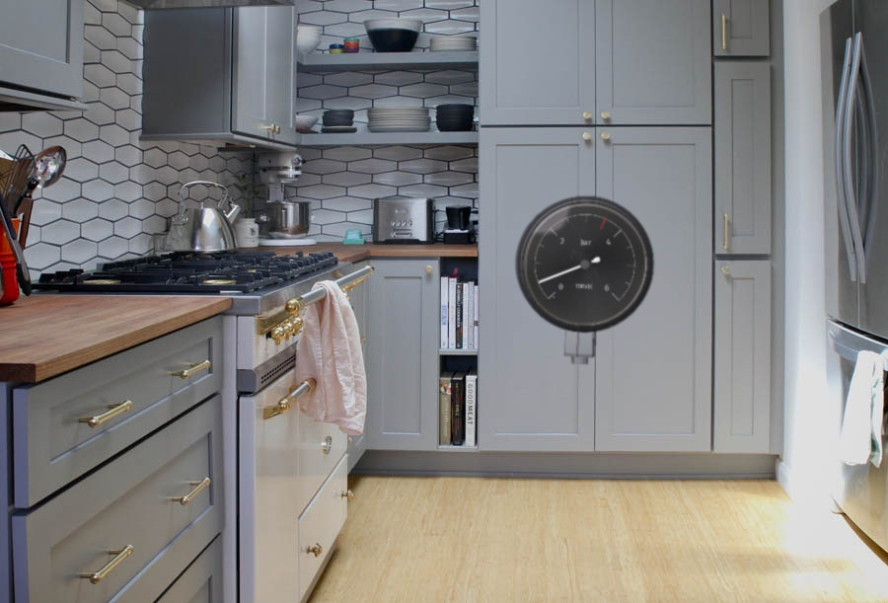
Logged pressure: 0.5 bar
